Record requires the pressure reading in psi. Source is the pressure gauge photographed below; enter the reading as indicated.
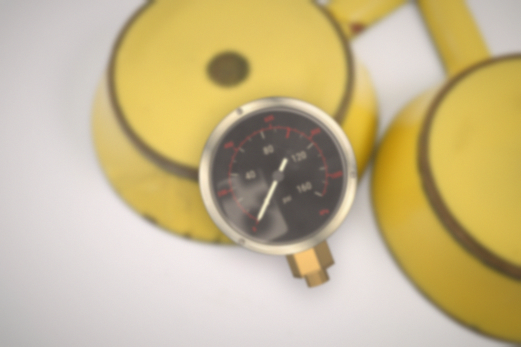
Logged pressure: 0 psi
